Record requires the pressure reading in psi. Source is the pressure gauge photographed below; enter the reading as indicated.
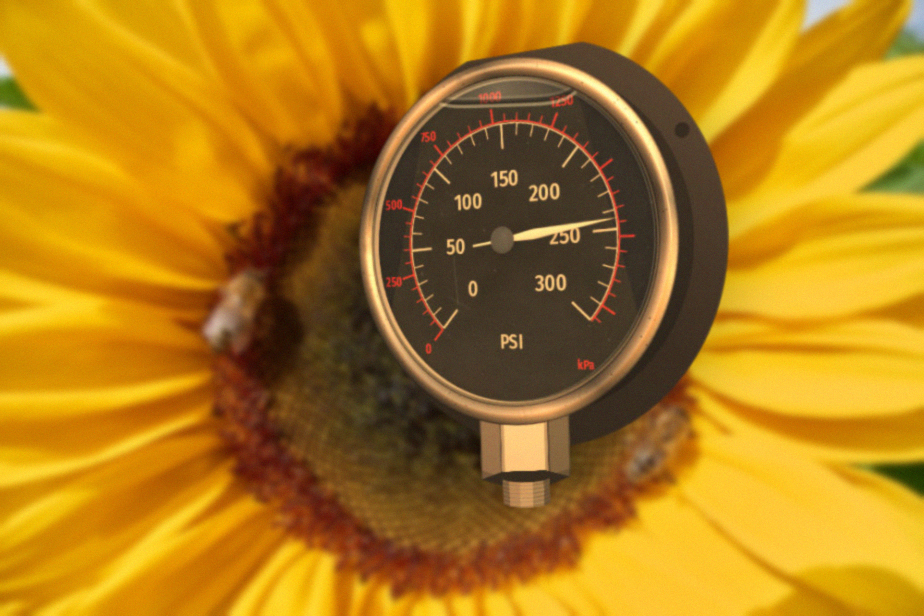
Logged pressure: 245 psi
